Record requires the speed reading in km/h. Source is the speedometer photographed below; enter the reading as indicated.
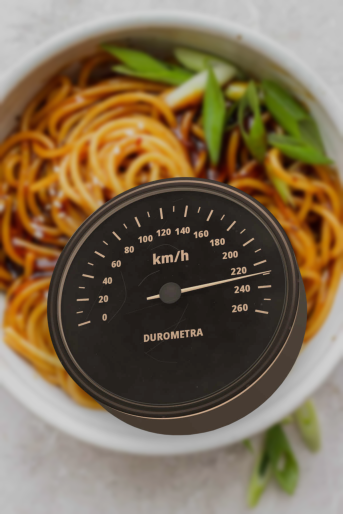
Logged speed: 230 km/h
